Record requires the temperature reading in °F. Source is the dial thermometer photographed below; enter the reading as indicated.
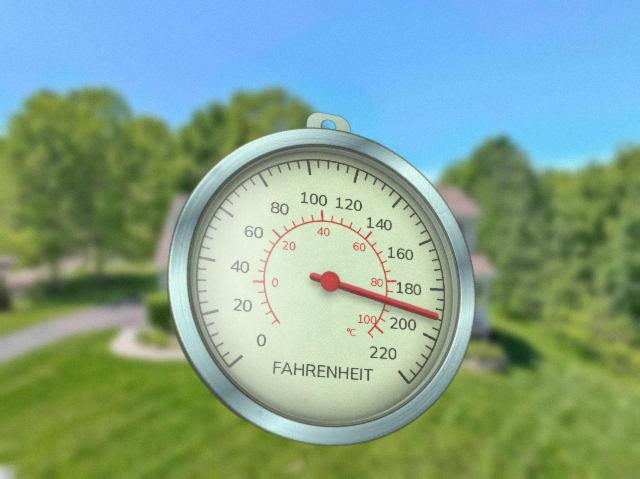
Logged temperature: 192 °F
